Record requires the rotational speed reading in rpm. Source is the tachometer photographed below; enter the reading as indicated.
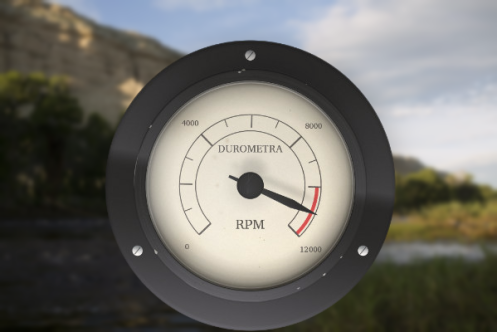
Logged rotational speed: 11000 rpm
